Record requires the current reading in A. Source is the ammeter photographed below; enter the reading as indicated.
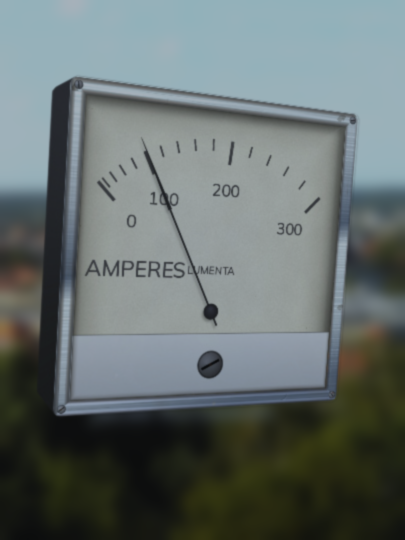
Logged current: 100 A
